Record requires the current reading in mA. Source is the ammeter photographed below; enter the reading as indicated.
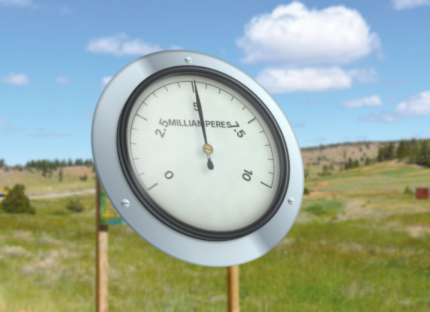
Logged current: 5 mA
